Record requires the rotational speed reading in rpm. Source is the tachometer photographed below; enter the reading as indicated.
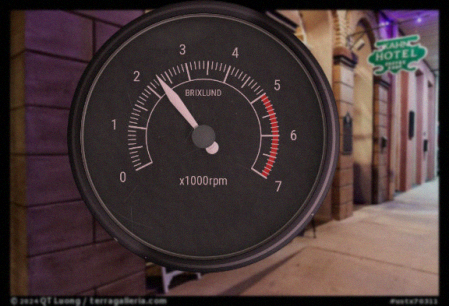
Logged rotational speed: 2300 rpm
